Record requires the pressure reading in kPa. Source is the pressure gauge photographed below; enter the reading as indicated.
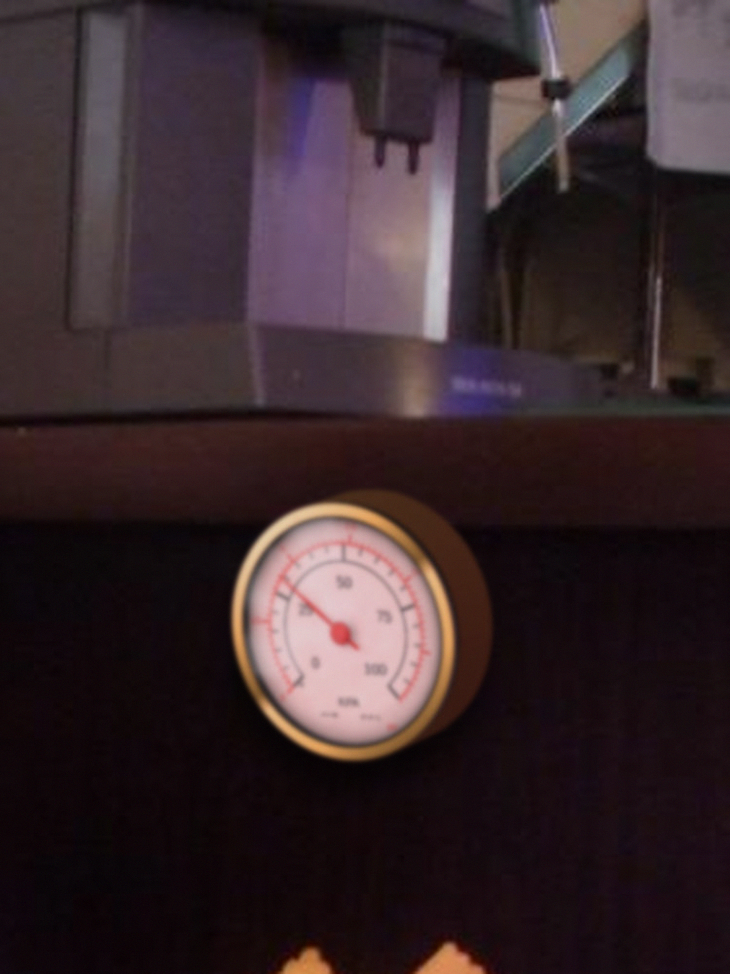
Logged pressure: 30 kPa
